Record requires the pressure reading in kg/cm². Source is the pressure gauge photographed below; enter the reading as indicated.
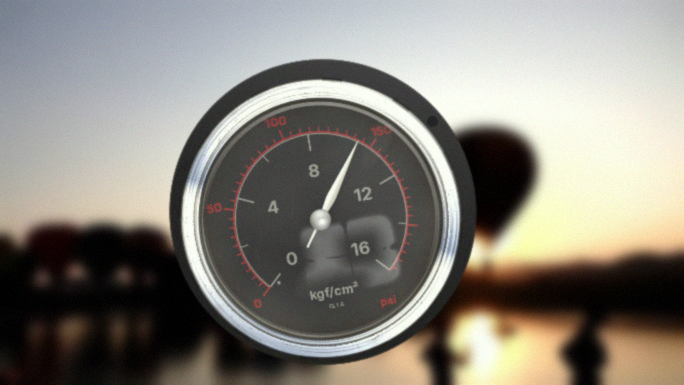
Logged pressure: 10 kg/cm²
